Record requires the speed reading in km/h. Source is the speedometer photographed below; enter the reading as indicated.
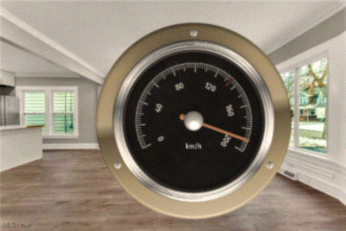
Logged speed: 190 km/h
